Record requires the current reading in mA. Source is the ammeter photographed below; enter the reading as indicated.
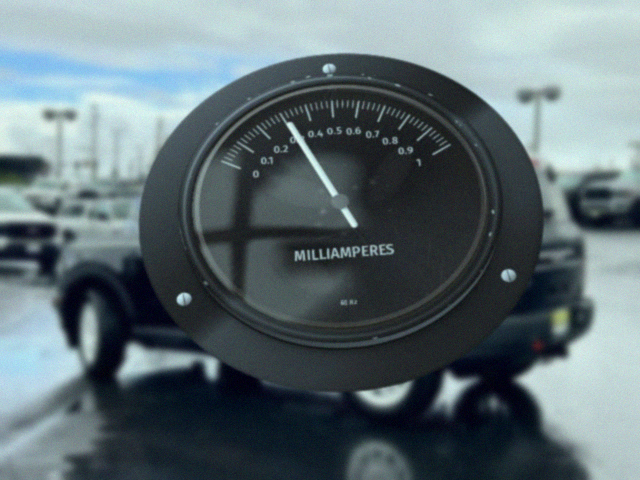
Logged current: 0.3 mA
